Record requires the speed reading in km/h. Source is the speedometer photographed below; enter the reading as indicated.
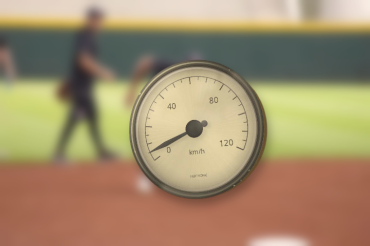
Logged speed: 5 km/h
